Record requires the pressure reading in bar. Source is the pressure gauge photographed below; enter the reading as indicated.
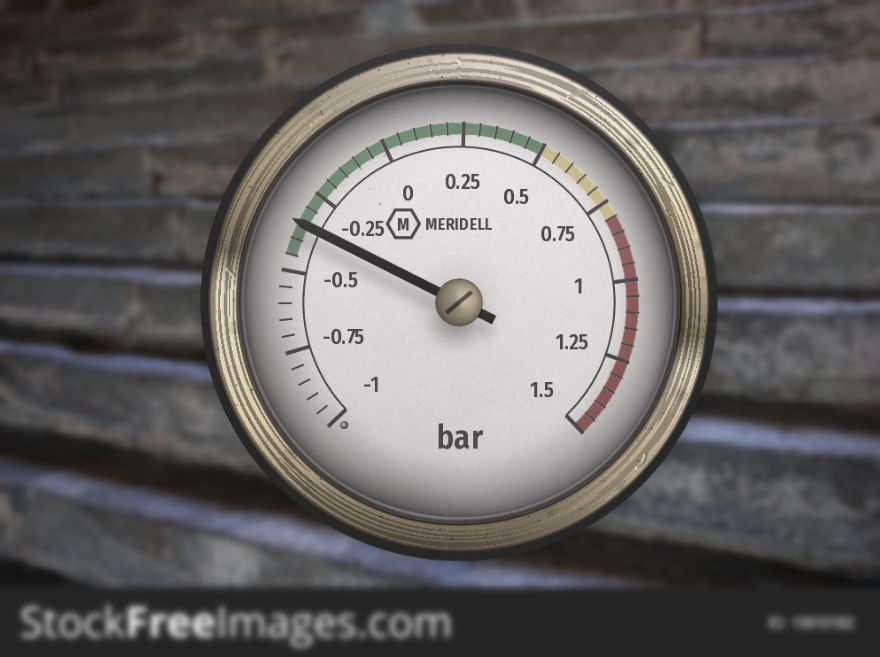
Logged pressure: -0.35 bar
